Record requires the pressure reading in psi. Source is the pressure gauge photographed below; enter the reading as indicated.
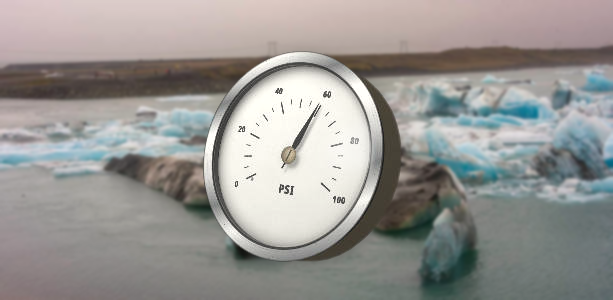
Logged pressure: 60 psi
